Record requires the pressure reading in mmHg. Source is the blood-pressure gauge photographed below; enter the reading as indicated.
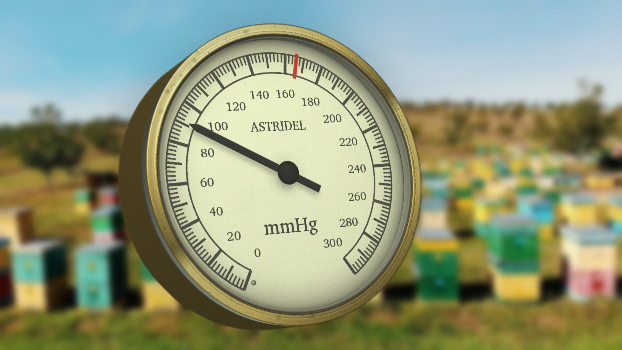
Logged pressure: 90 mmHg
